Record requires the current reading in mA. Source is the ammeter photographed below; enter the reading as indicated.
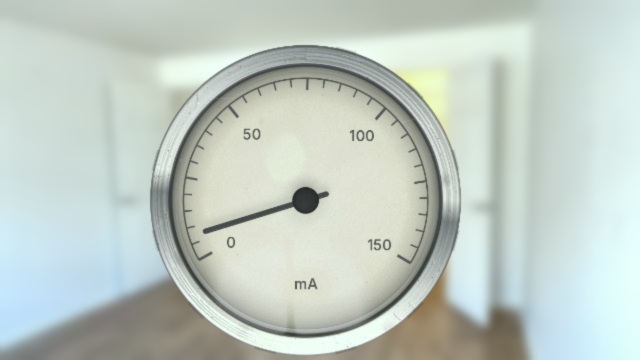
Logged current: 7.5 mA
